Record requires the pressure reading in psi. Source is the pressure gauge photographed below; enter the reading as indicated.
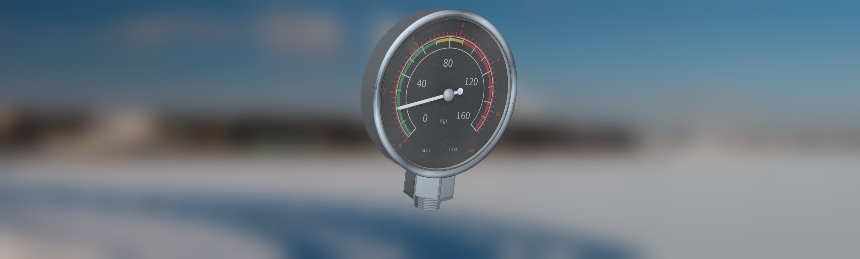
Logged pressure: 20 psi
